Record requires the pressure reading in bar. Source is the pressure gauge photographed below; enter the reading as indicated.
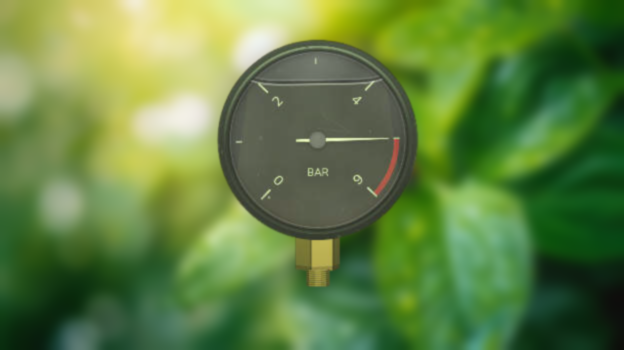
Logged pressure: 5 bar
